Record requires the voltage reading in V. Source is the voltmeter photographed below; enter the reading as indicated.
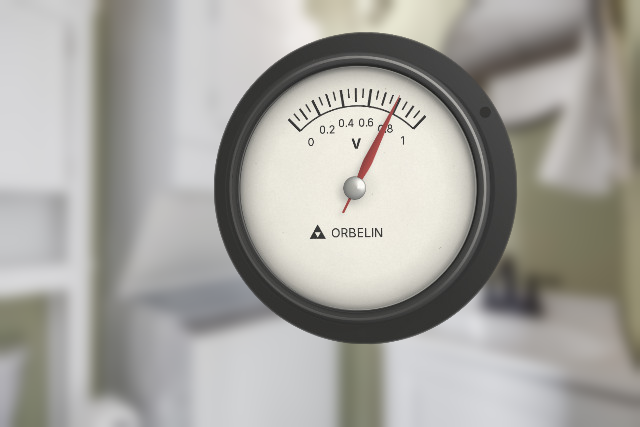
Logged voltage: 0.8 V
